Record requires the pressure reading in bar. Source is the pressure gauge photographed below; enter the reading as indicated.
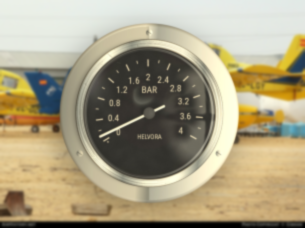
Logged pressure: 0.1 bar
